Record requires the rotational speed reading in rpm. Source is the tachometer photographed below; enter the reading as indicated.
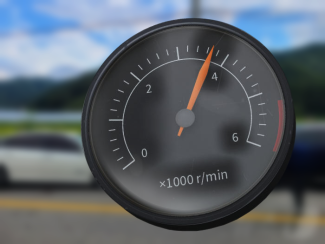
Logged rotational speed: 3700 rpm
